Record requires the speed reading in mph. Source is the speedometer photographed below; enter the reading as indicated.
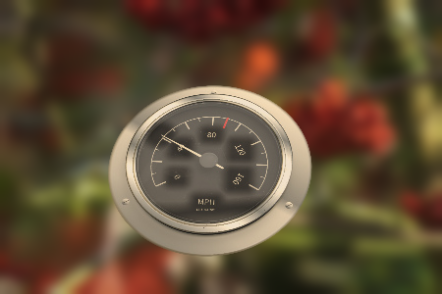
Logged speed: 40 mph
